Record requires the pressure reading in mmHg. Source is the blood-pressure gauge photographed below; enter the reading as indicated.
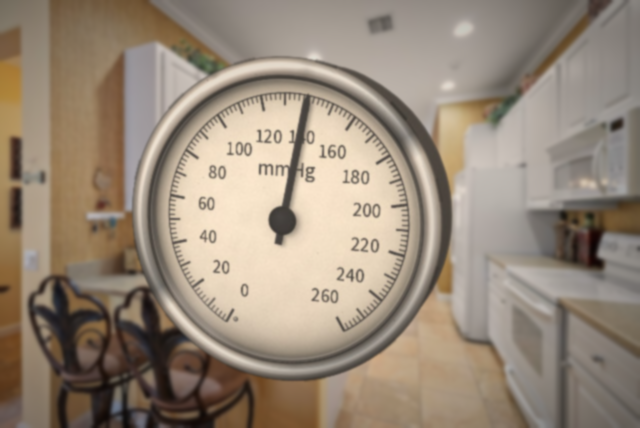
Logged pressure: 140 mmHg
